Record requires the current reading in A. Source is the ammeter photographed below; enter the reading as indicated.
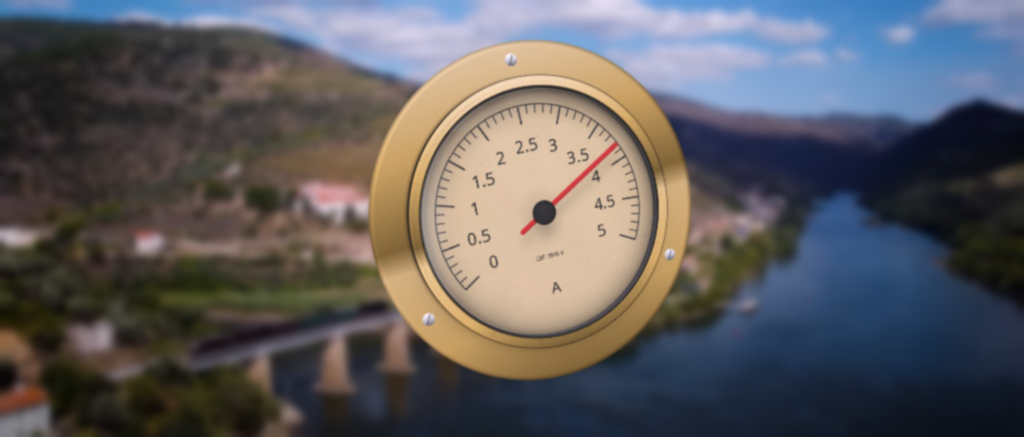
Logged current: 3.8 A
